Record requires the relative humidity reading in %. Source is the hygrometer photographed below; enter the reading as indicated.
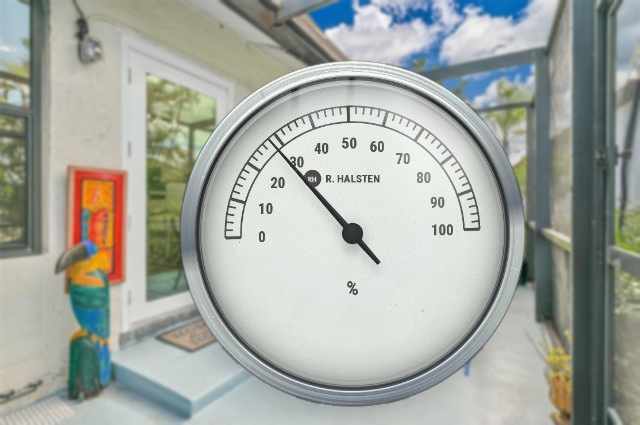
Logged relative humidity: 28 %
